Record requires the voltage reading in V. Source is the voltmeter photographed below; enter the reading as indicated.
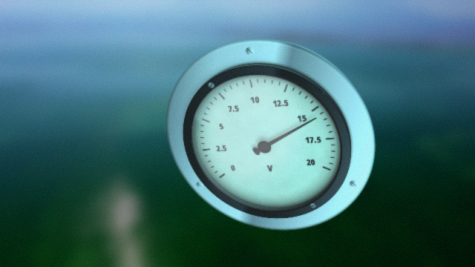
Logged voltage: 15.5 V
